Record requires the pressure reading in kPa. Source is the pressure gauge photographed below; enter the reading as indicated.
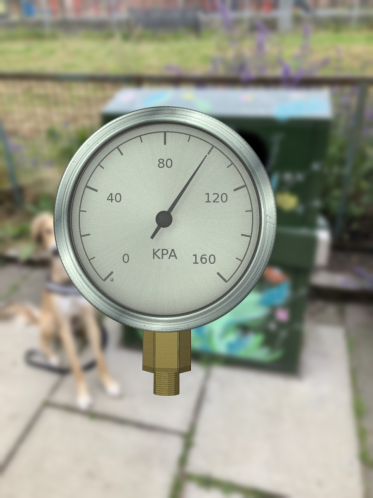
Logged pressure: 100 kPa
